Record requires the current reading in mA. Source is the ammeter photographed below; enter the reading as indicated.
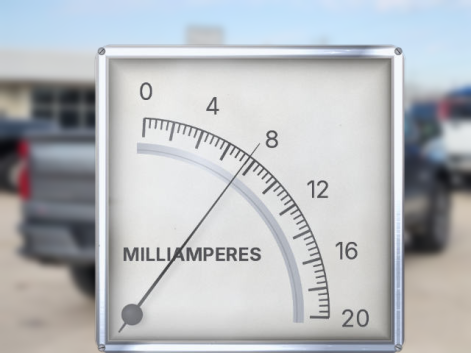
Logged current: 7.6 mA
